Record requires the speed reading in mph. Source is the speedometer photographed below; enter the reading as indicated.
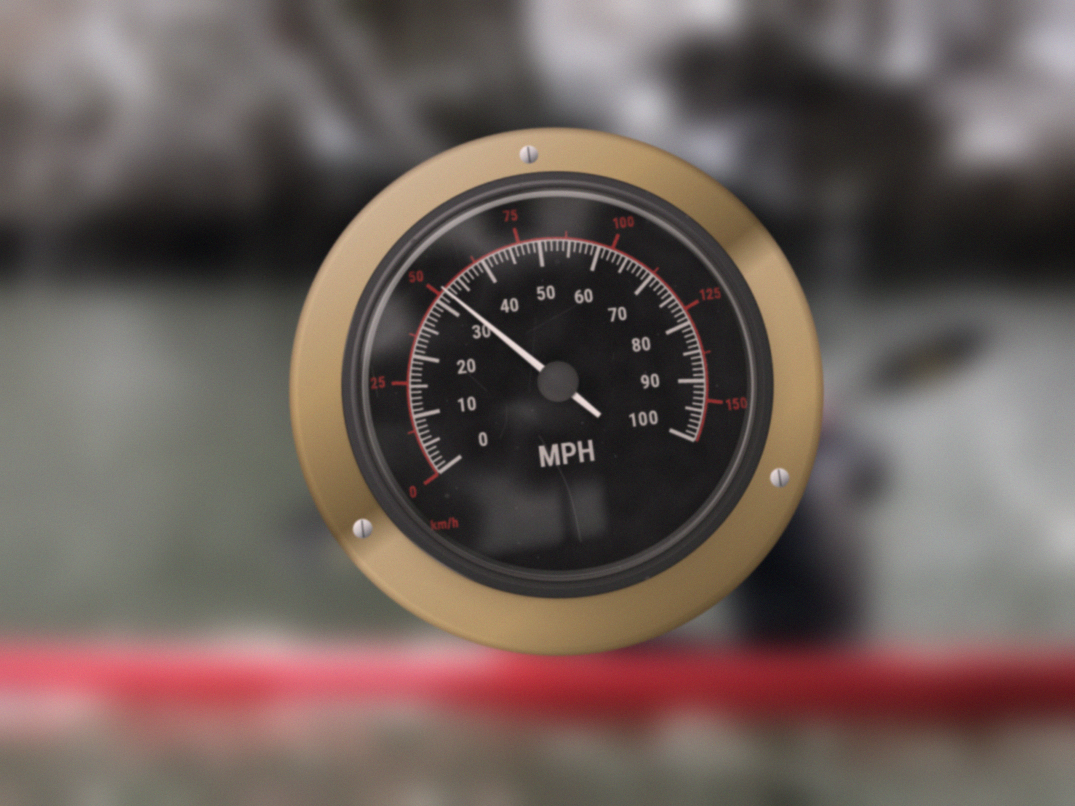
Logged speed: 32 mph
